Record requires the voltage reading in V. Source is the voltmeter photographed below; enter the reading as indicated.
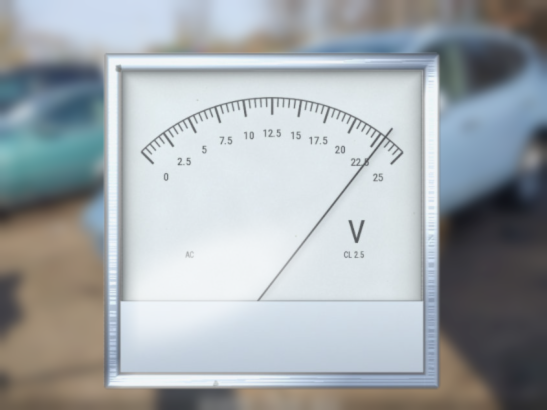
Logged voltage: 23 V
